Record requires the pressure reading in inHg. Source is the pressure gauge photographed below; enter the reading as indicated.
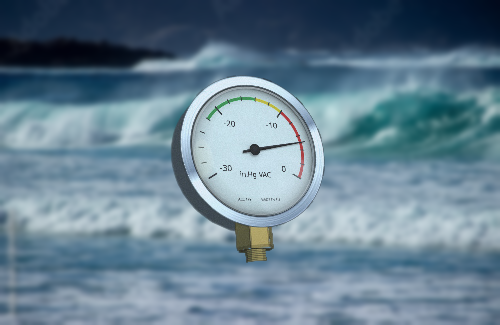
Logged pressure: -5 inHg
